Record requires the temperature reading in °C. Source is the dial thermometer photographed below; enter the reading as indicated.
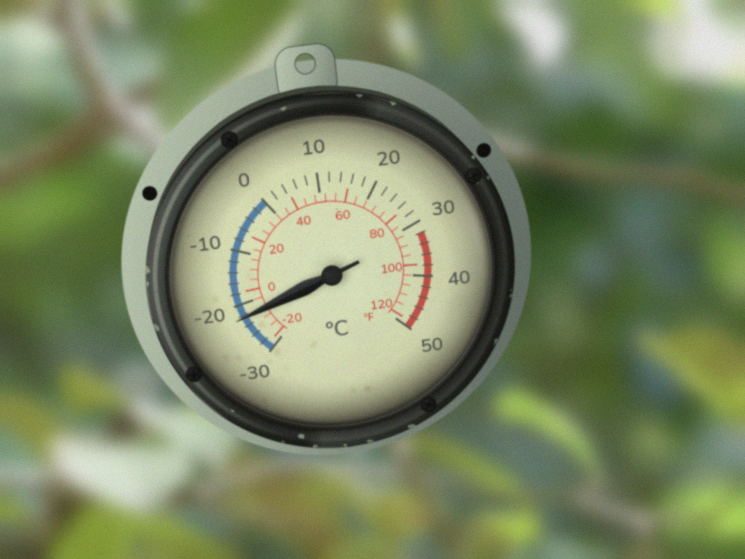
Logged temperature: -22 °C
